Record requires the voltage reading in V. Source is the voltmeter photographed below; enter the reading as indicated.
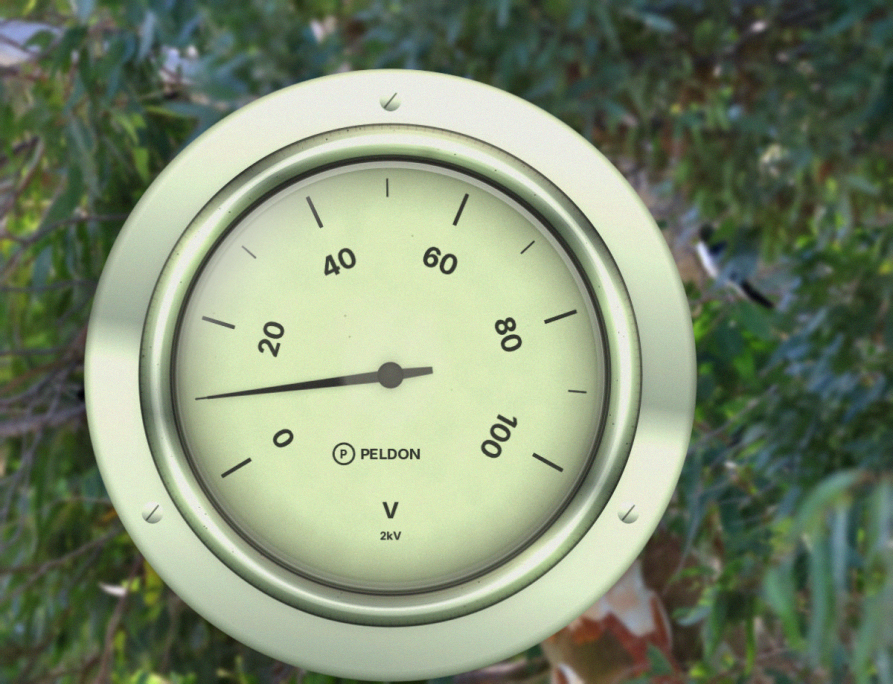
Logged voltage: 10 V
